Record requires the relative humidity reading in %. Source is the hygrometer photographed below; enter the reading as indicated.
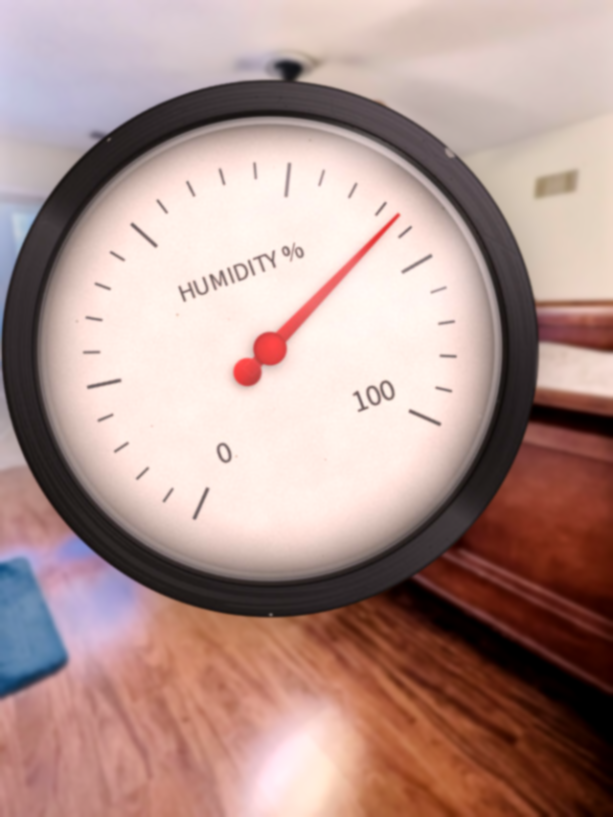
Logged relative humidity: 74 %
